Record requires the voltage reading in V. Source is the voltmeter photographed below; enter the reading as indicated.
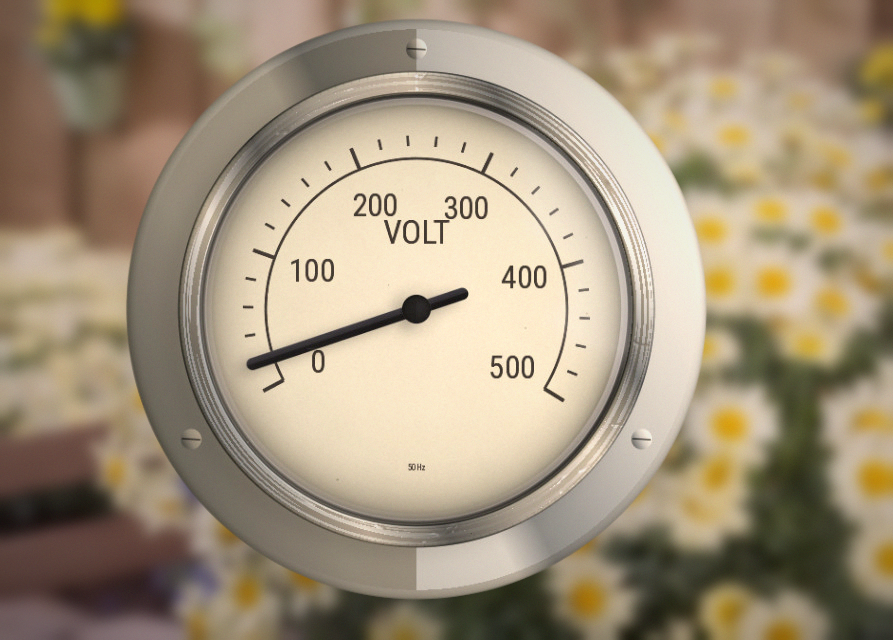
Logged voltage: 20 V
